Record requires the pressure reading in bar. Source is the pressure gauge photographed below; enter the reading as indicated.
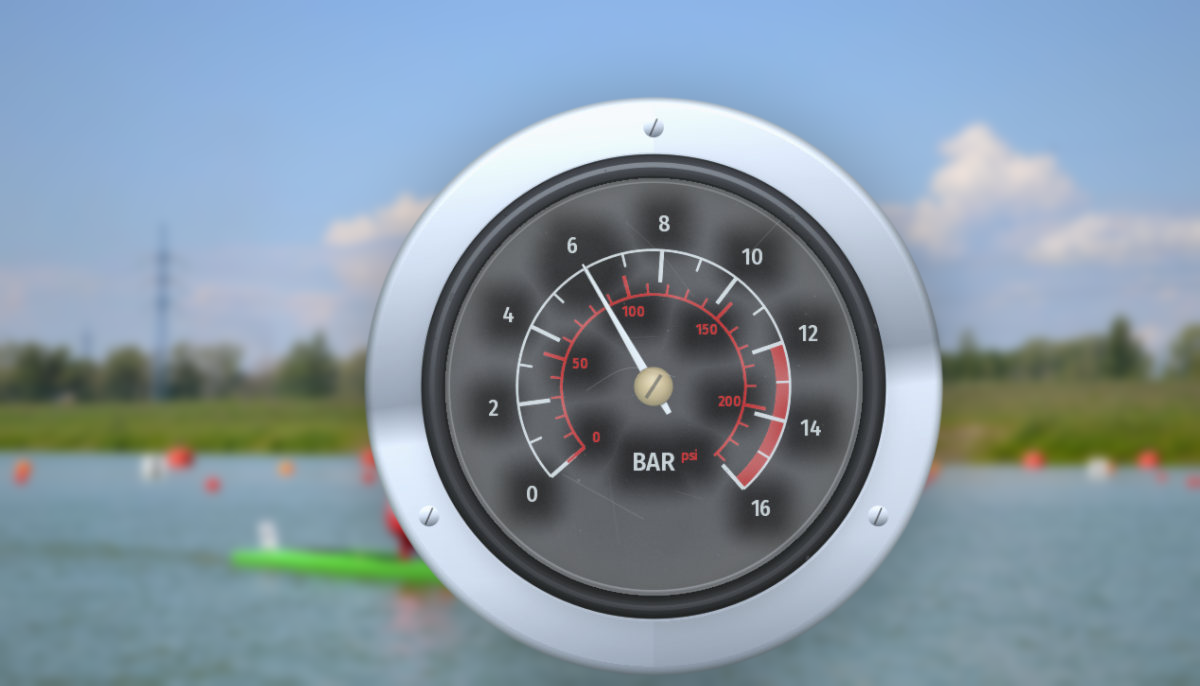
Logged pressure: 6 bar
